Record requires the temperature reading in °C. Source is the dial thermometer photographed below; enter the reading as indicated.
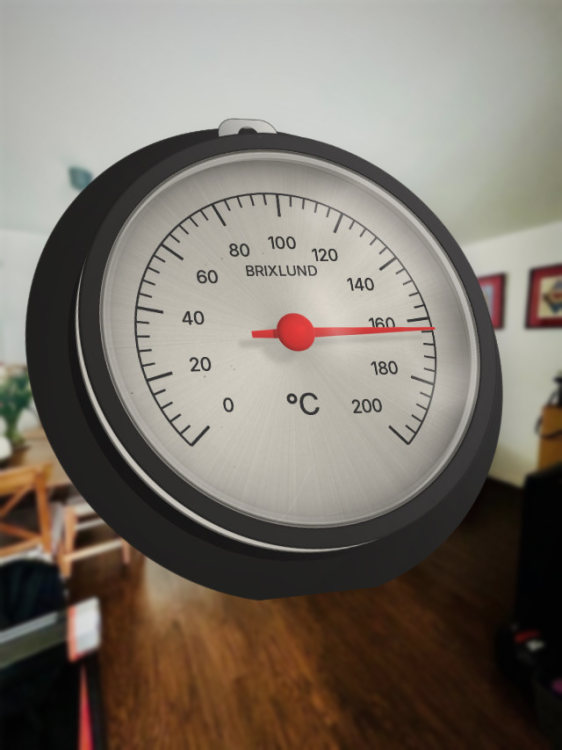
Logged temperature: 164 °C
